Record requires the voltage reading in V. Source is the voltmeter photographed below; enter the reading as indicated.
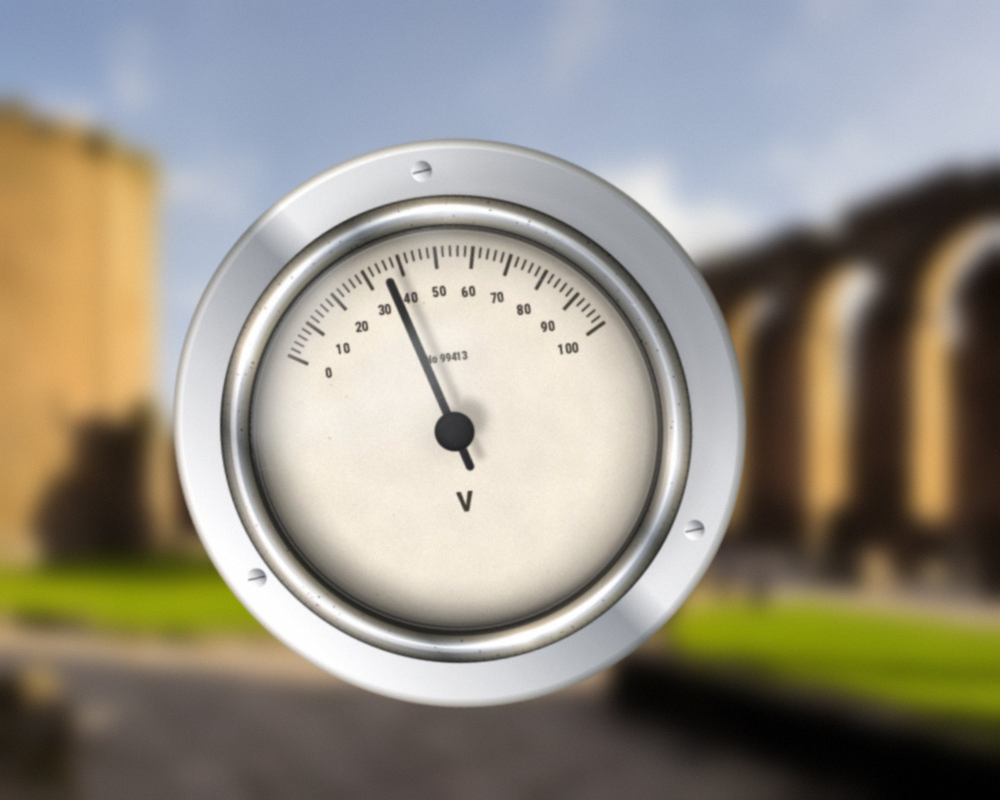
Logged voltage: 36 V
